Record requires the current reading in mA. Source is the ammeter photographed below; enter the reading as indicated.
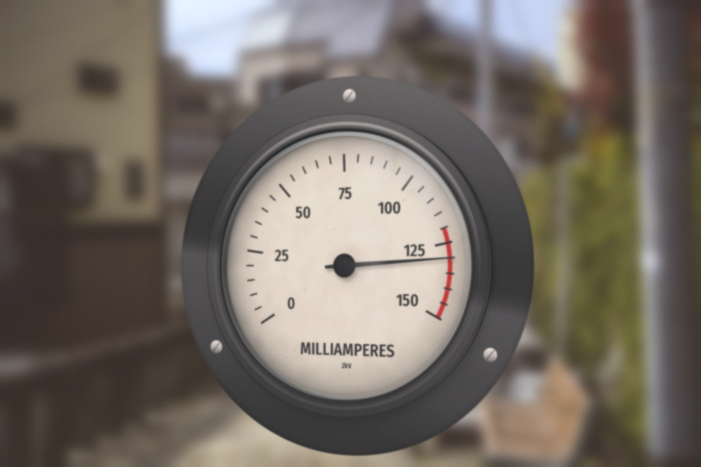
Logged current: 130 mA
